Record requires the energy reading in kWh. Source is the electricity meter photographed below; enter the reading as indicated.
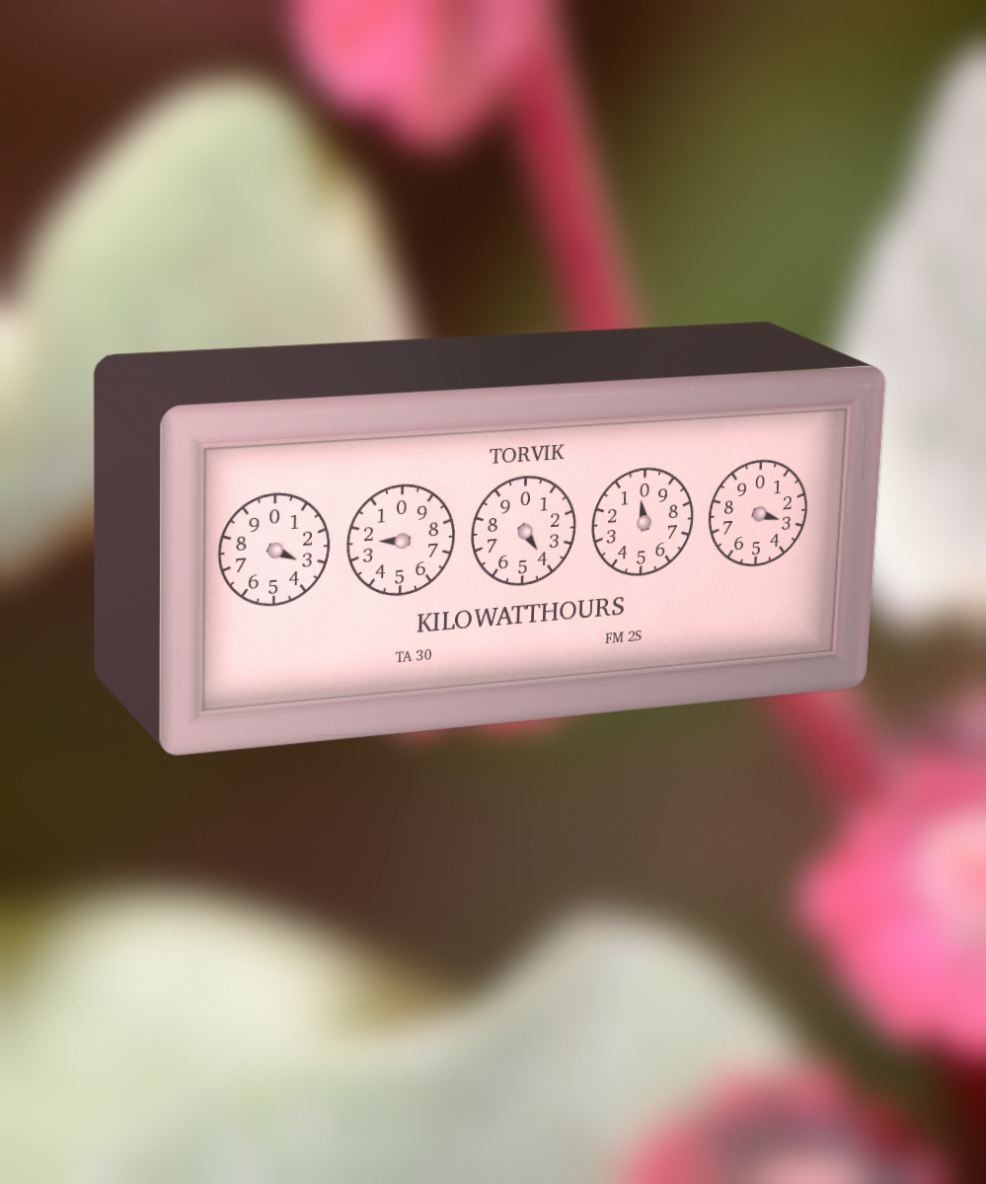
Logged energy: 32403 kWh
